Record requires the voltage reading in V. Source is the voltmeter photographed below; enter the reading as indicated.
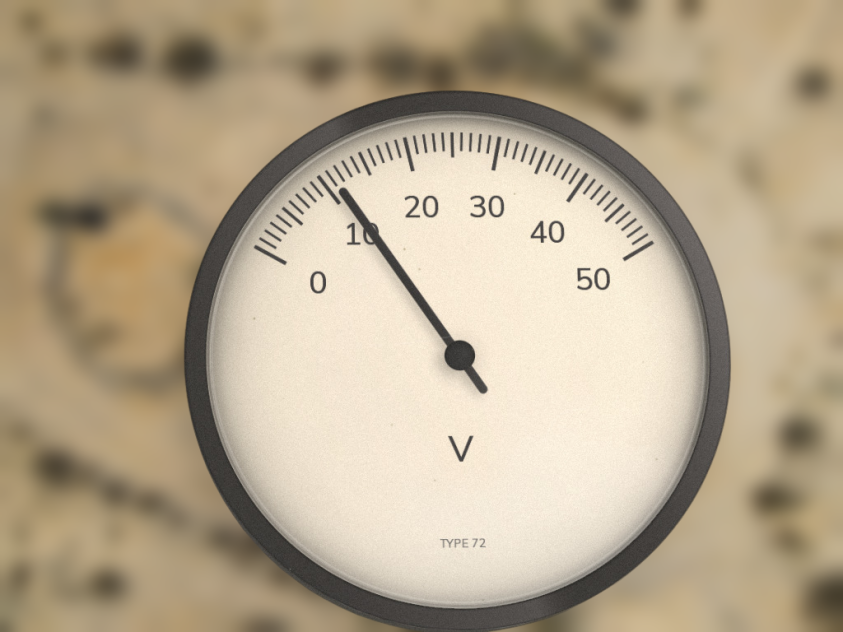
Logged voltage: 11 V
